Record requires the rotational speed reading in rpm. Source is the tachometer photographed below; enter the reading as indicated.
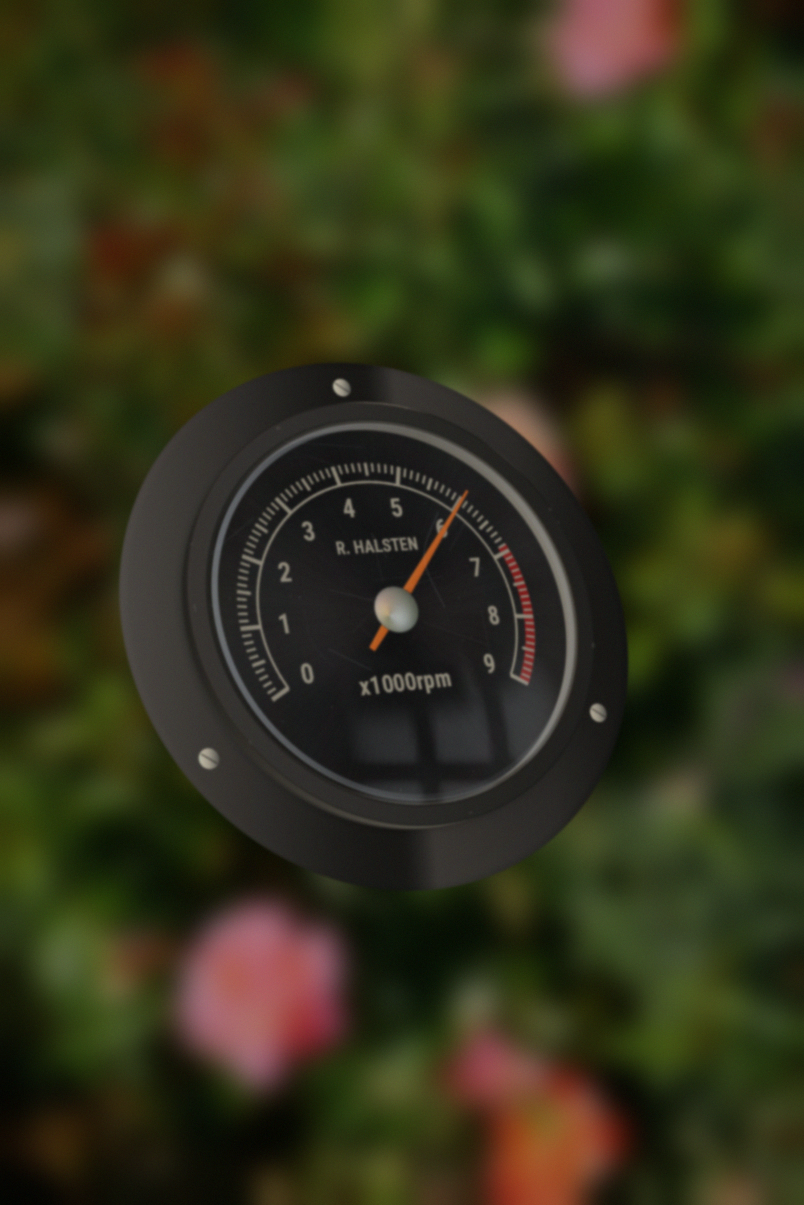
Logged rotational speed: 6000 rpm
